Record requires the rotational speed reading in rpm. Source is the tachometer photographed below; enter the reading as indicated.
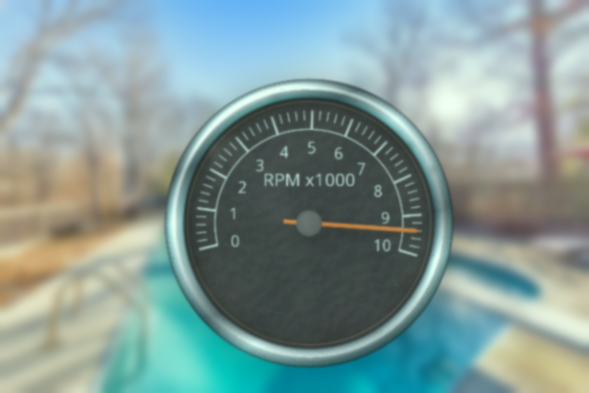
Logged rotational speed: 9400 rpm
